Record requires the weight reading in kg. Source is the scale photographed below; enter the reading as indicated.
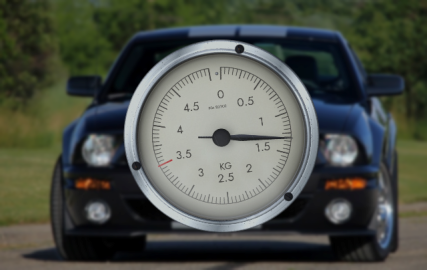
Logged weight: 1.3 kg
